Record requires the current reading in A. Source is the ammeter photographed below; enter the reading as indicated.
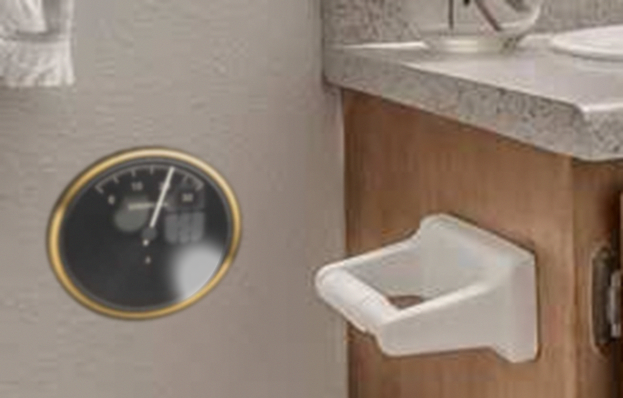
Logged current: 20 A
